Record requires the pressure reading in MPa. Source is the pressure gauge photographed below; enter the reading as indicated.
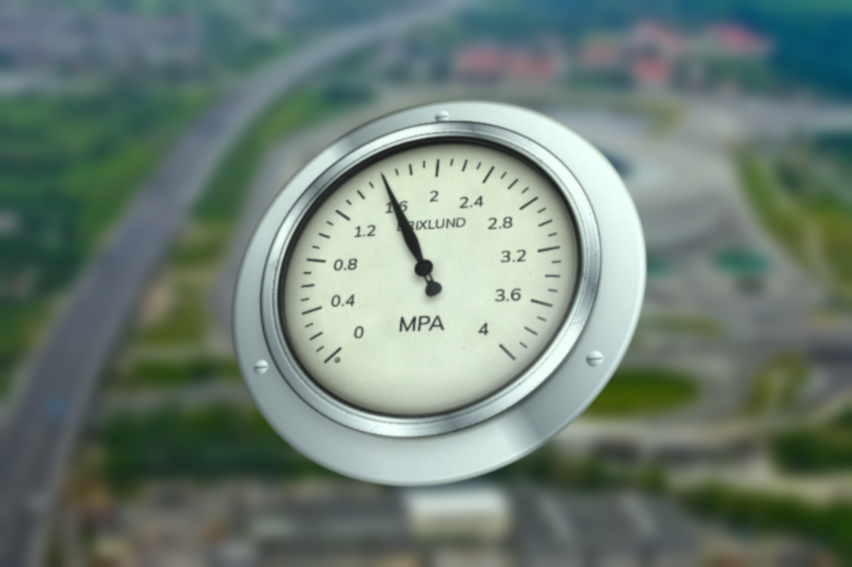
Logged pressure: 1.6 MPa
